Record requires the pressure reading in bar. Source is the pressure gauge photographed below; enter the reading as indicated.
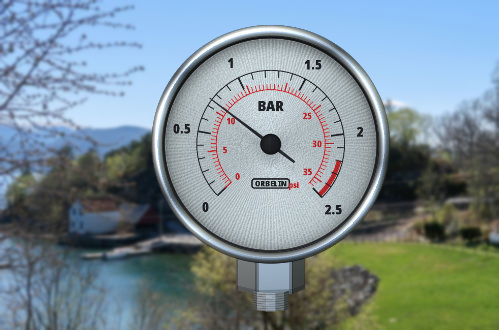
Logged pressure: 0.75 bar
